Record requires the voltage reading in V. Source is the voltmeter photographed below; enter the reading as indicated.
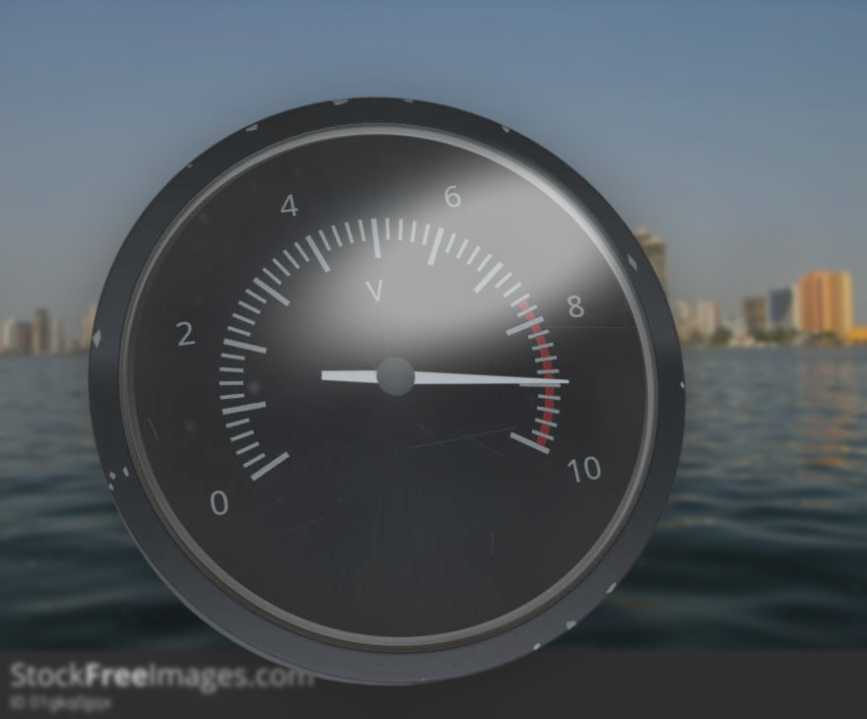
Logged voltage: 9 V
